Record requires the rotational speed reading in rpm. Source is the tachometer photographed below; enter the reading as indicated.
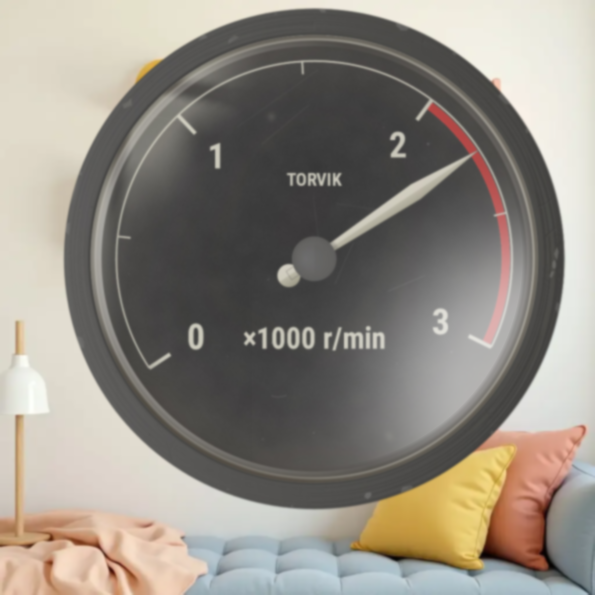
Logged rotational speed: 2250 rpm
